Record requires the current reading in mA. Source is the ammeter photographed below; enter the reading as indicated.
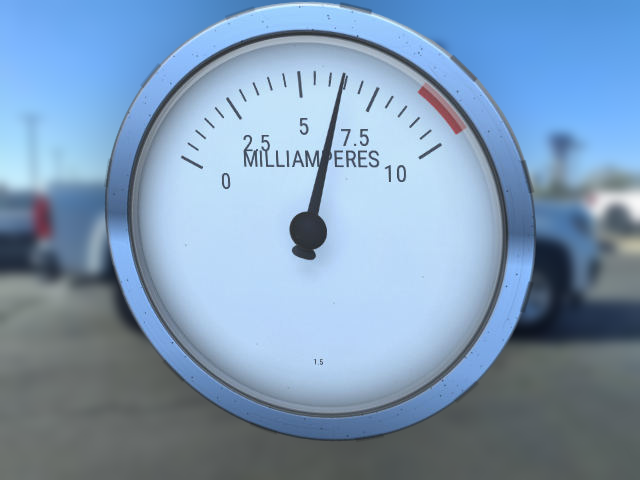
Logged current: 6.5 mA
